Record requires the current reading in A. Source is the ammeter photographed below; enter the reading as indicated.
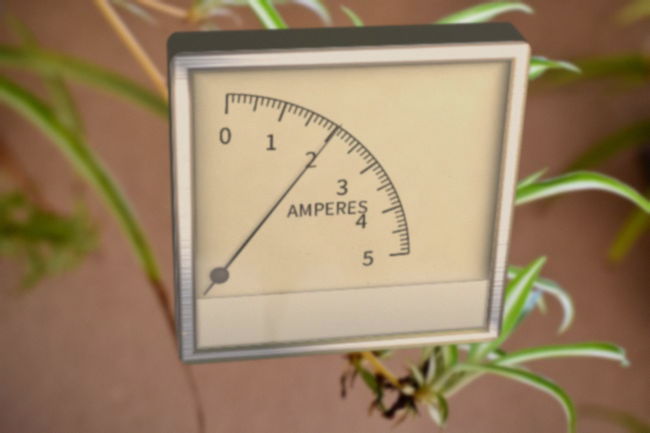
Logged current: 2 A
